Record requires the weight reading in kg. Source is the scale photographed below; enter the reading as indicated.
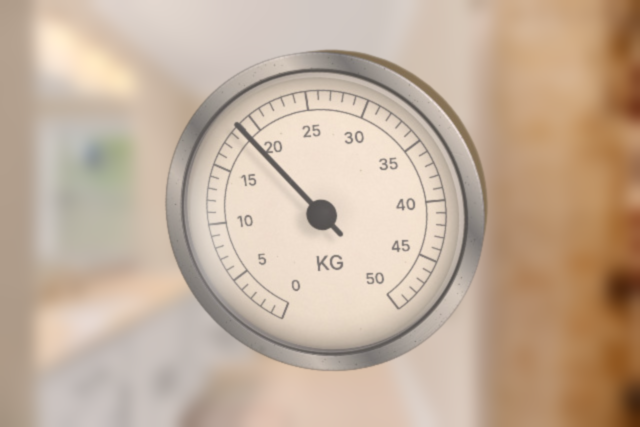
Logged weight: 19 kg
